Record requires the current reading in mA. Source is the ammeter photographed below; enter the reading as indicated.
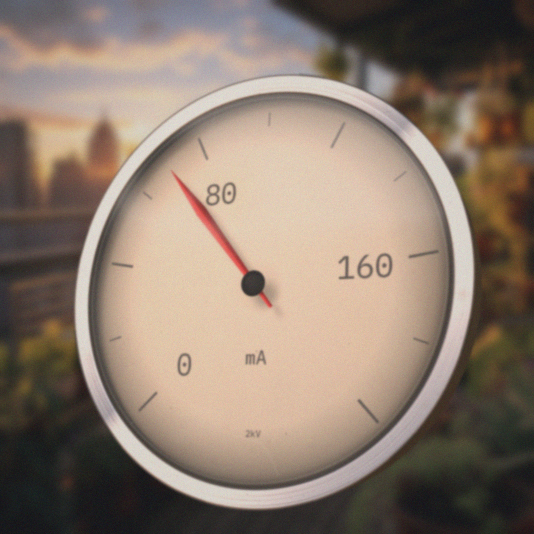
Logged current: 70 mA
